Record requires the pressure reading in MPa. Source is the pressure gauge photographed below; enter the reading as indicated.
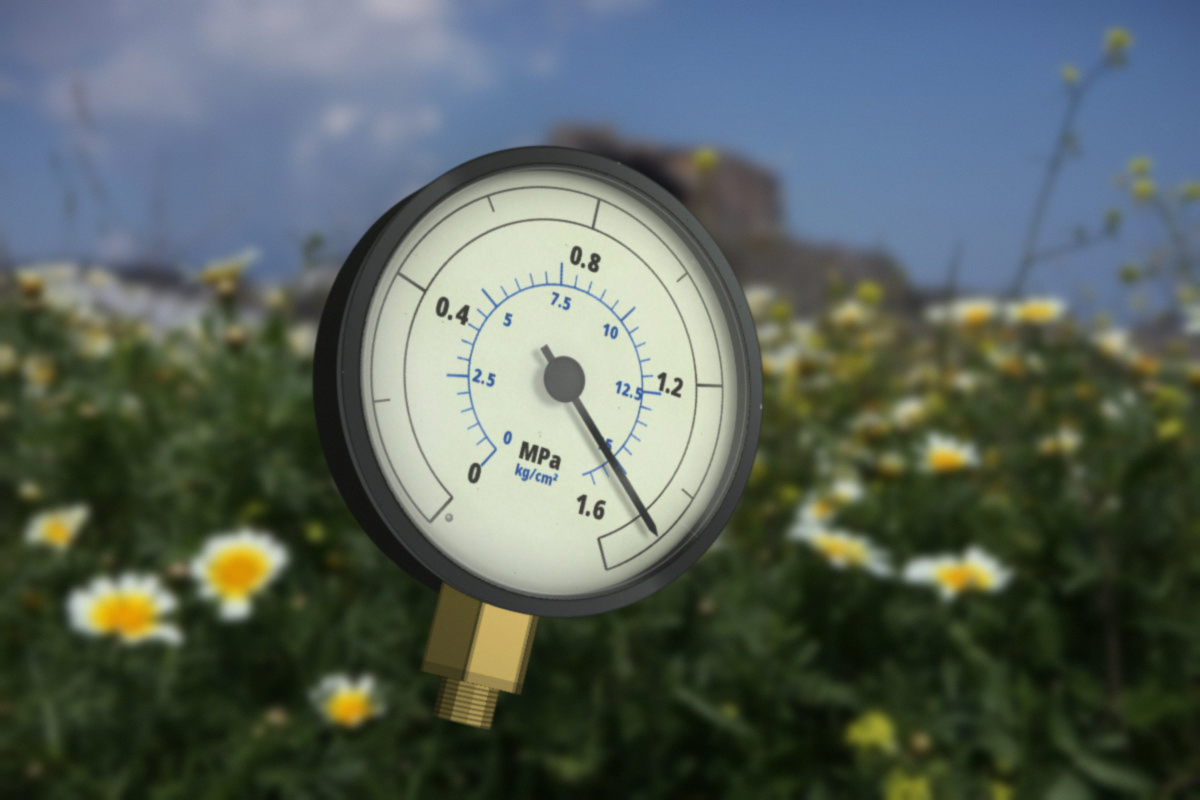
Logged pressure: 1.5 MPa
